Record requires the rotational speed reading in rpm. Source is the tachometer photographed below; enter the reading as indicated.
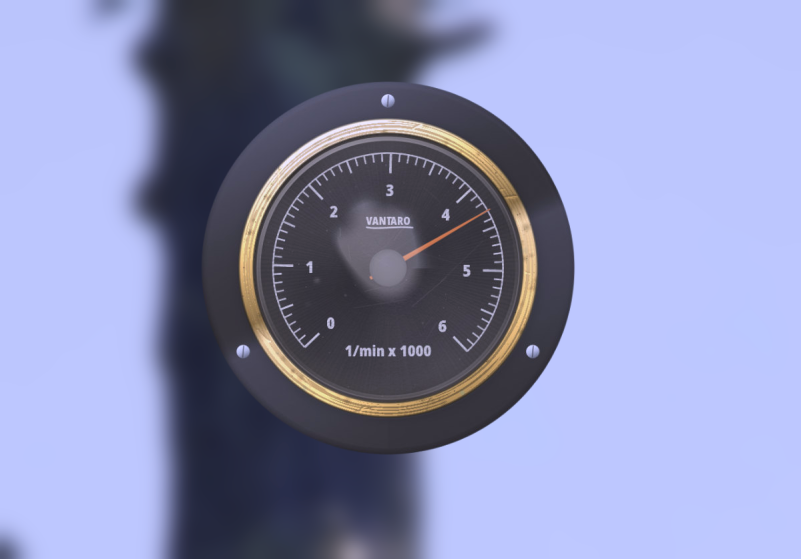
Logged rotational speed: 4300 rpm
